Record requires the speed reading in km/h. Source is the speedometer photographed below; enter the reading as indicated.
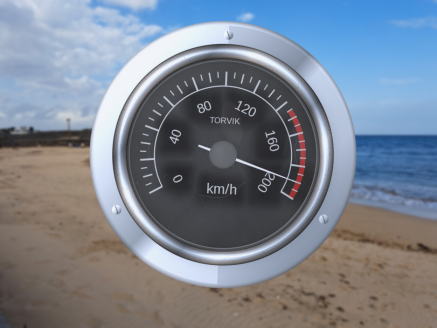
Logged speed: 190 km/h
